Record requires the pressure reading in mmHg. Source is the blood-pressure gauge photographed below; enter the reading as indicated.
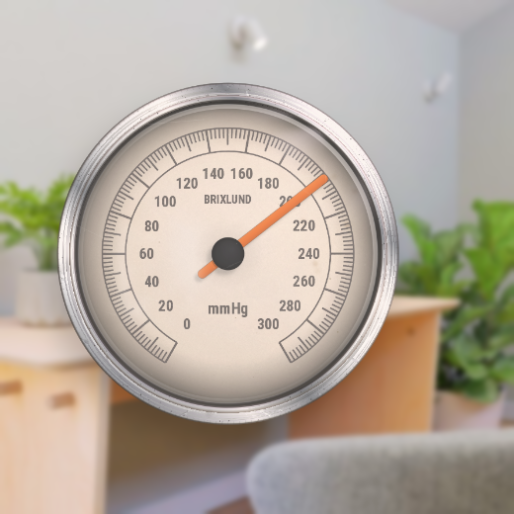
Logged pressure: 202 mmHg
